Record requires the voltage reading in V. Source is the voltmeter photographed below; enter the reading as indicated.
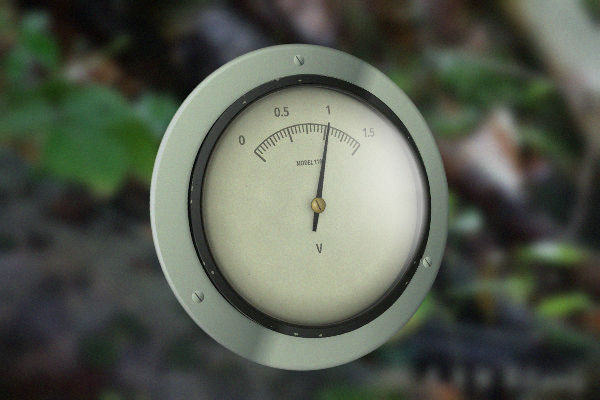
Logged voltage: 1 V
